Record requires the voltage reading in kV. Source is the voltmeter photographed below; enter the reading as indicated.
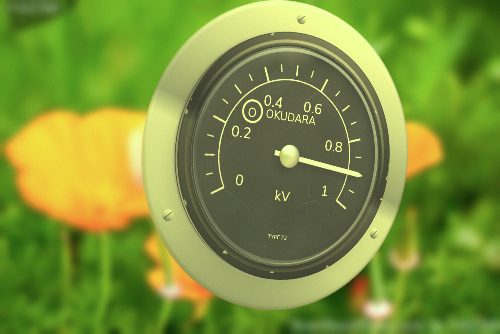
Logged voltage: 0.9 kV
